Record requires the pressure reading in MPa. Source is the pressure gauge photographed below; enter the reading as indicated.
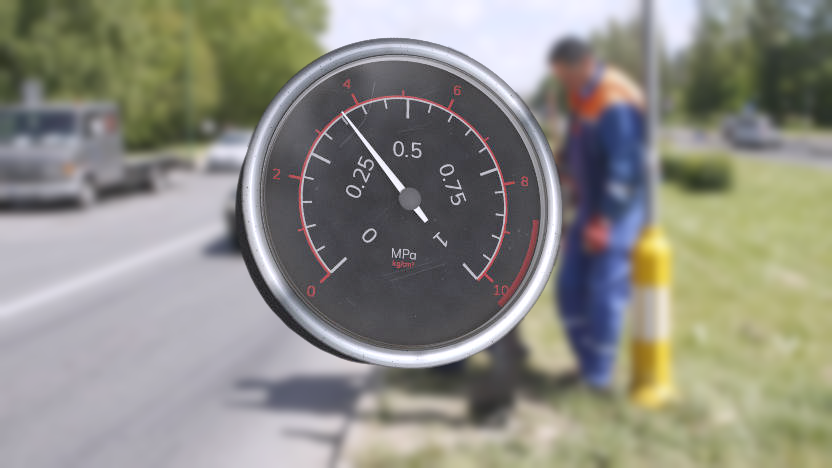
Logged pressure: 0.35 MPa
